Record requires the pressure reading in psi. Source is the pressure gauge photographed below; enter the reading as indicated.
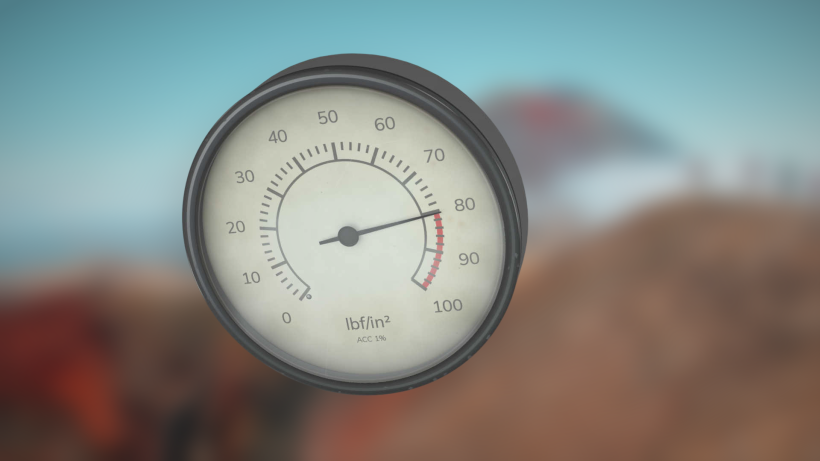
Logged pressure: 80 psi
